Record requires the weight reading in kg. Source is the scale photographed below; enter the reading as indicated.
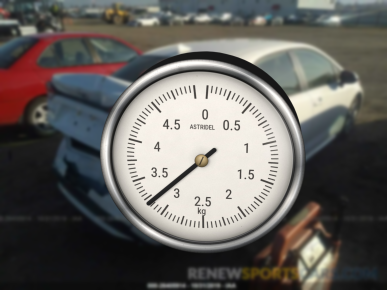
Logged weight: 3.2 kg
